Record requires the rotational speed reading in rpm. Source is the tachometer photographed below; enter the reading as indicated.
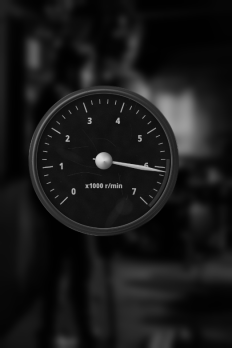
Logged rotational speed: 6100 rpm
